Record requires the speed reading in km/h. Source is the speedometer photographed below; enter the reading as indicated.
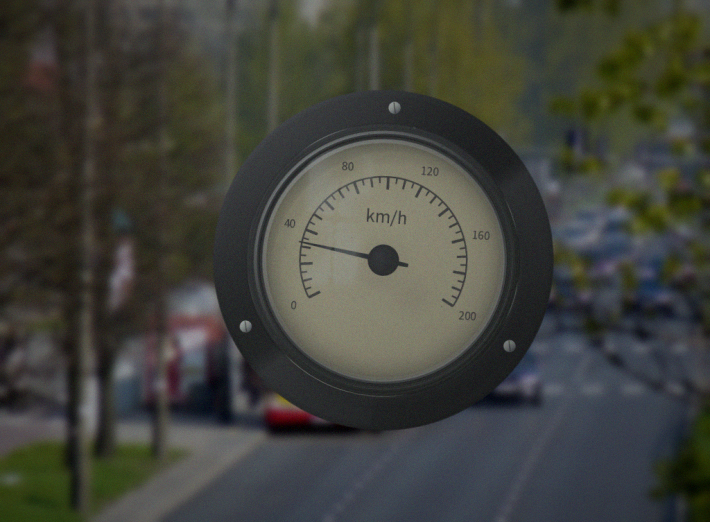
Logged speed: 32.5 km/h
